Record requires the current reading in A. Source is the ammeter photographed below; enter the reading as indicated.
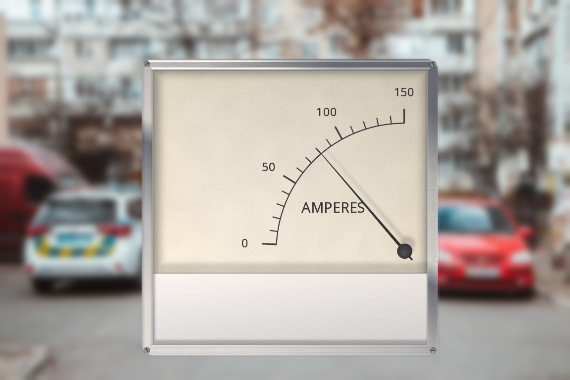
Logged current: 80 A
